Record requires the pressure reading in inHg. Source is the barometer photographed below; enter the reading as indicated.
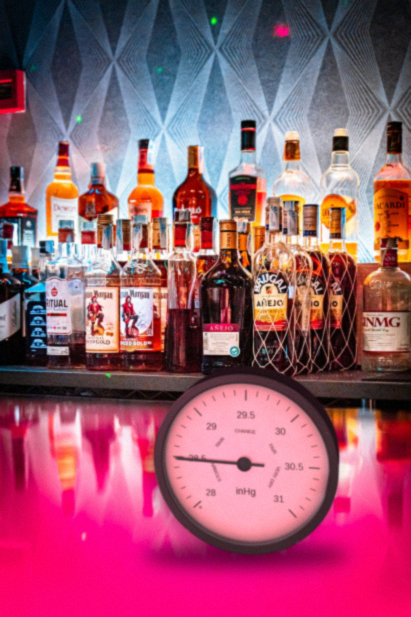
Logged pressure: 28.5 inHg
